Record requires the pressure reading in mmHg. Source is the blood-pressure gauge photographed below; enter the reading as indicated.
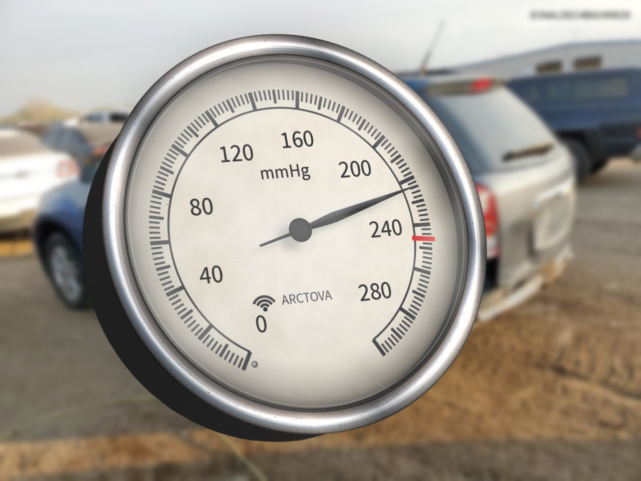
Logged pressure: 224 mmHg
